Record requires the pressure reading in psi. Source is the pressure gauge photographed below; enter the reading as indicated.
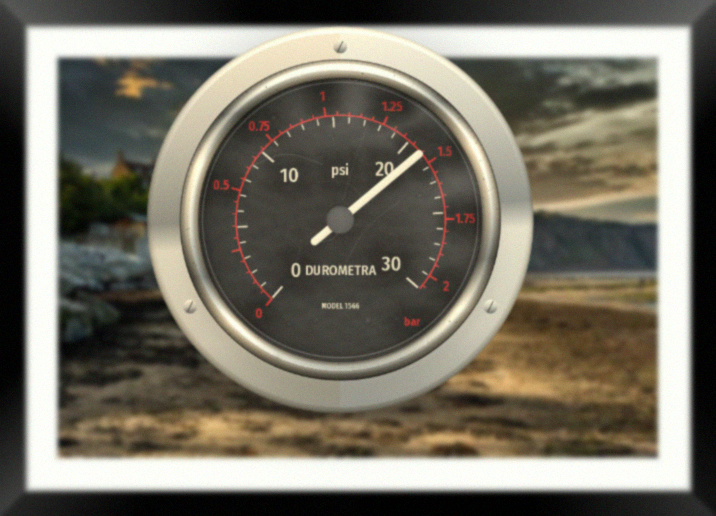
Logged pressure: 21 psi
